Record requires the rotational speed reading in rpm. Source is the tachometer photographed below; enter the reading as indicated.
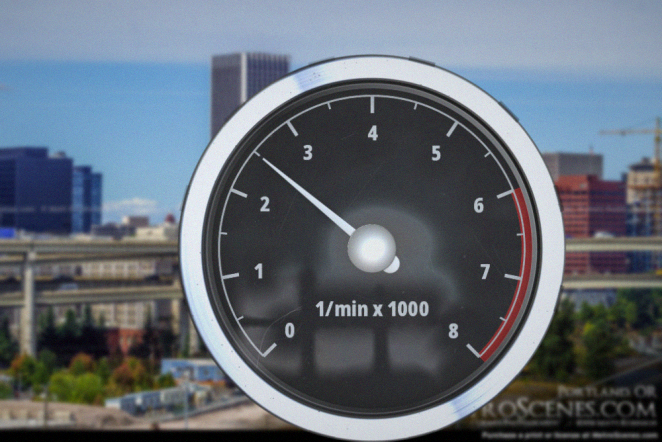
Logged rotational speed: 2500 rpm
